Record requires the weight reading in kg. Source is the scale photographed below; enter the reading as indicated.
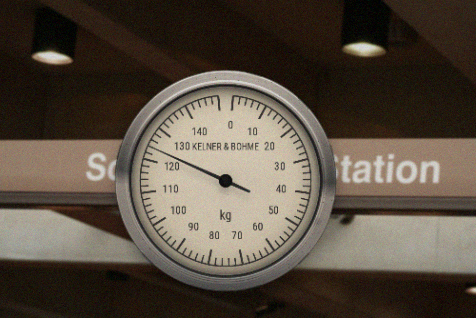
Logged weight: 124 kg
